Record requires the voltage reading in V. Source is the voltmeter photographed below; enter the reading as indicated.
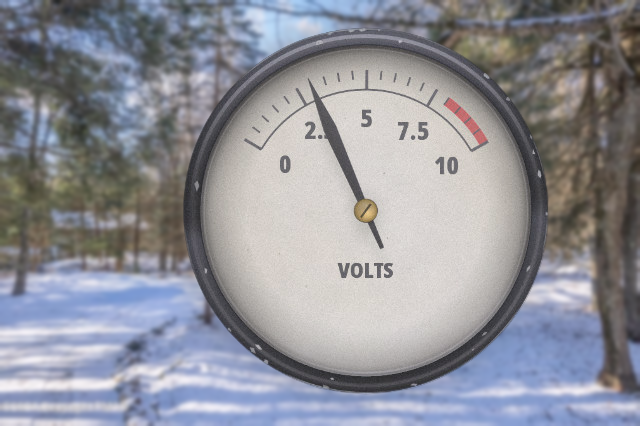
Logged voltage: 3 V
